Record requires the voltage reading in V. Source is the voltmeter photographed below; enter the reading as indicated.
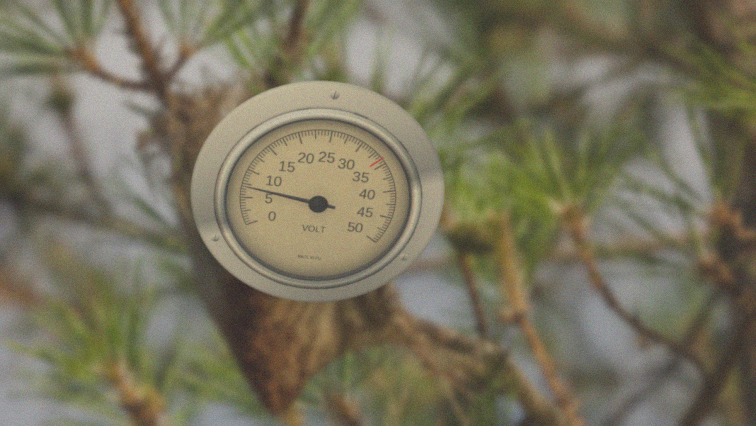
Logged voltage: 7.5 V
